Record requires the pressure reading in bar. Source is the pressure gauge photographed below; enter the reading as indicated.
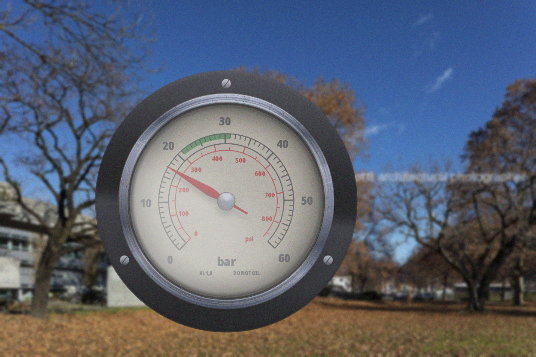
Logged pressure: 17 bar
